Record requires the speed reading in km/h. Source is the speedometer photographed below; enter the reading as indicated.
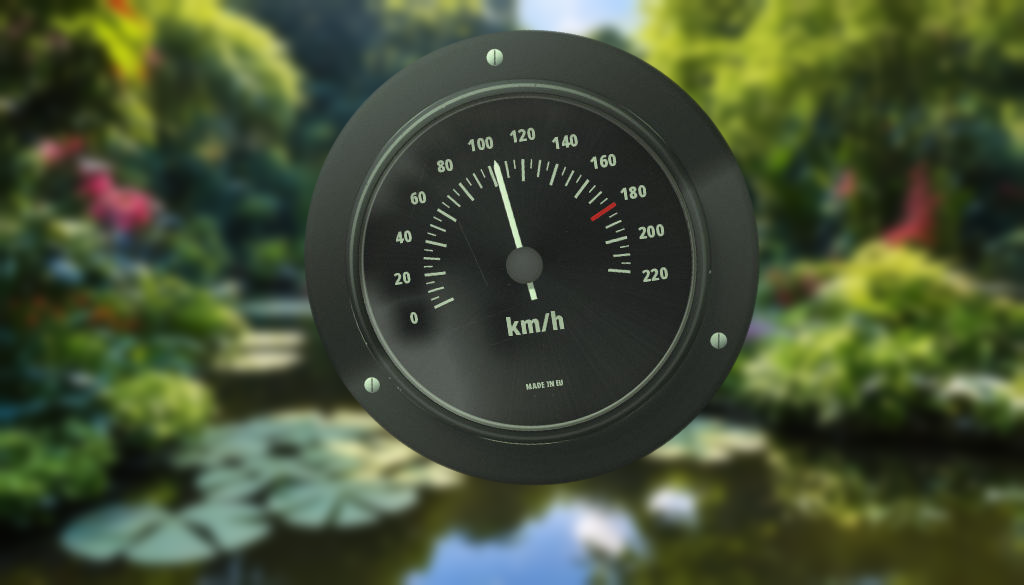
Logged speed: 105 km/h
